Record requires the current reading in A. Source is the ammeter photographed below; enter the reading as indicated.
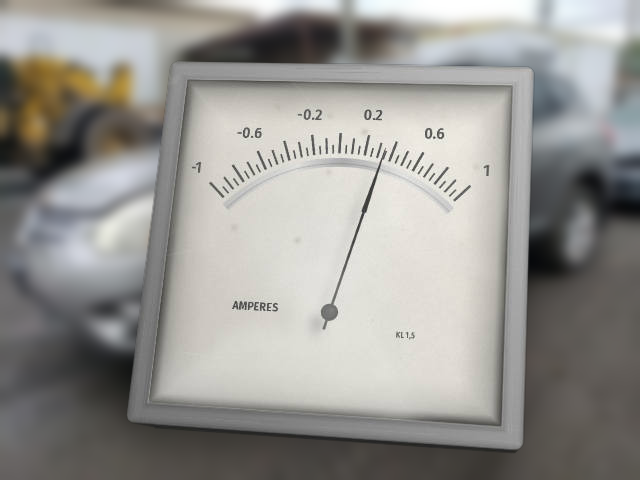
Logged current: 0.35 A
